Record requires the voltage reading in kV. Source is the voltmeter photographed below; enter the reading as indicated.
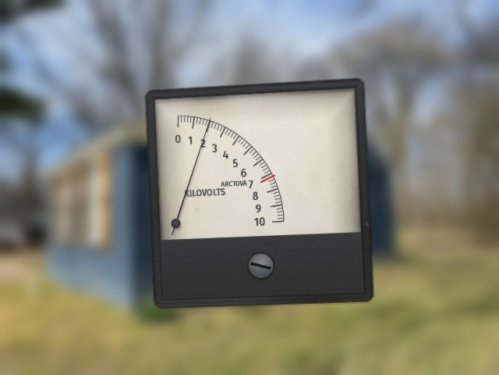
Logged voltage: 2 kV
